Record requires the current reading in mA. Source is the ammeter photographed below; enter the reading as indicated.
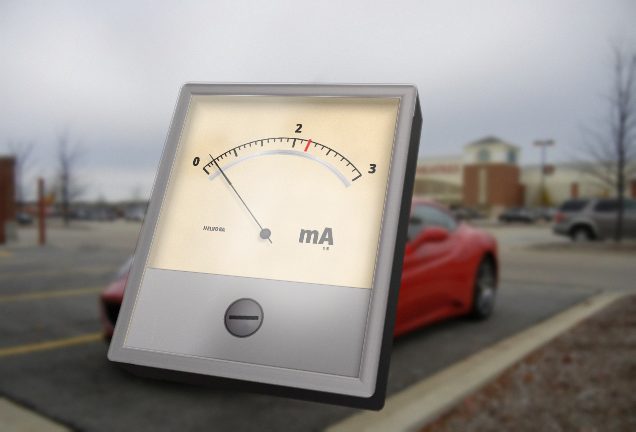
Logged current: 0.5 mA
